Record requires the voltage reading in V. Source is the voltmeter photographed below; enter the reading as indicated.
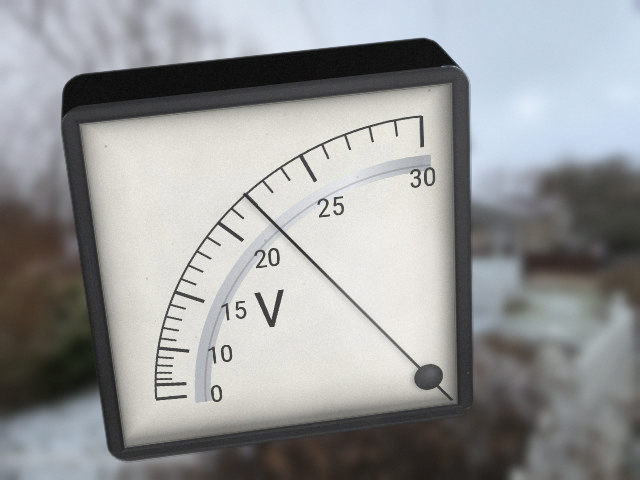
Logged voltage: 22 V
